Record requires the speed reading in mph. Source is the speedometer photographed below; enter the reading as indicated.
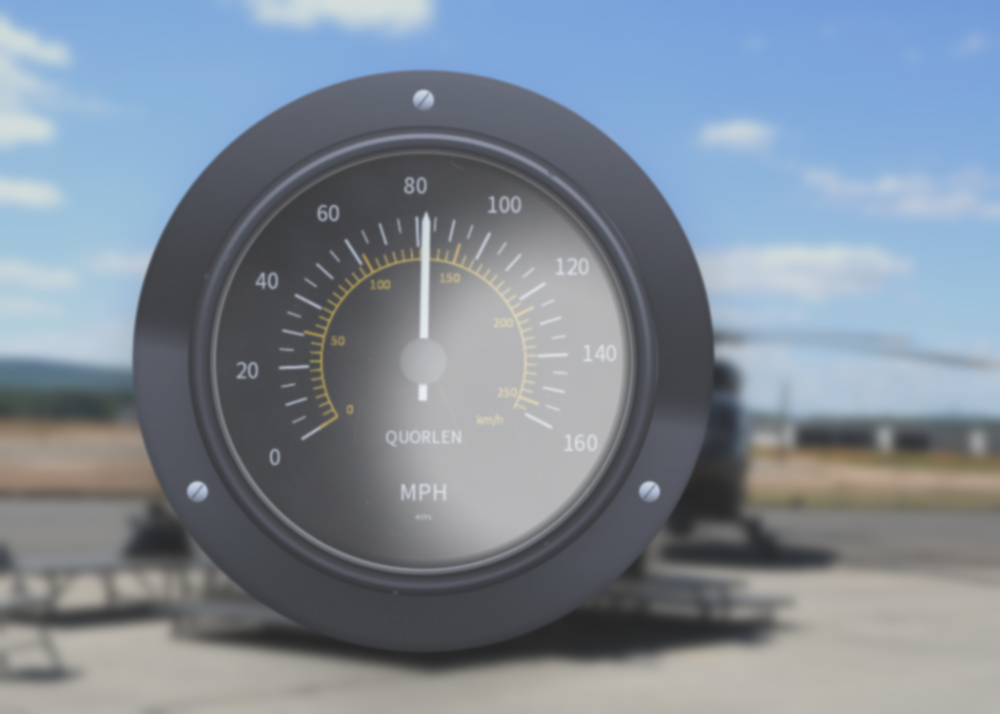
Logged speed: 82.5 mph
